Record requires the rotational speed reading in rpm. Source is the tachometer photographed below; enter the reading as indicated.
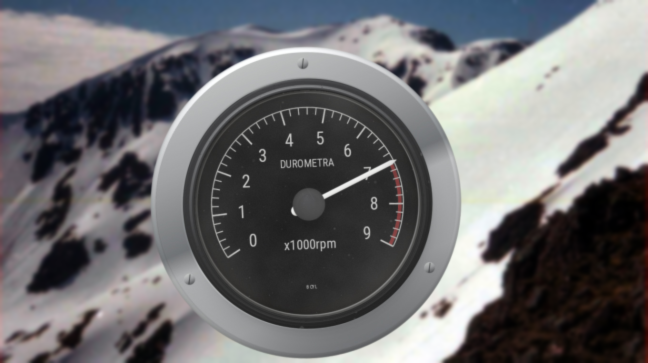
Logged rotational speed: 7000 rpm
